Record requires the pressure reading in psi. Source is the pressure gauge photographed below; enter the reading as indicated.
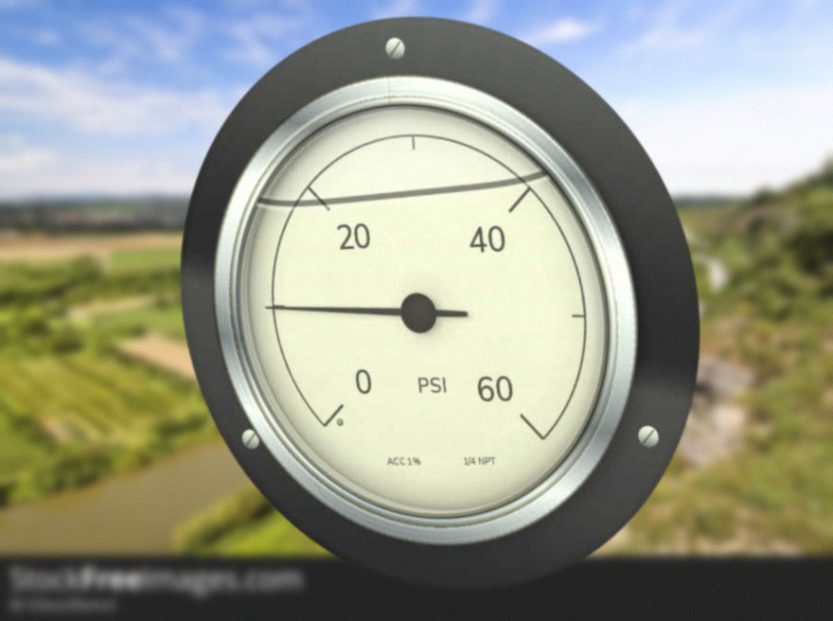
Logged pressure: 10 psi
